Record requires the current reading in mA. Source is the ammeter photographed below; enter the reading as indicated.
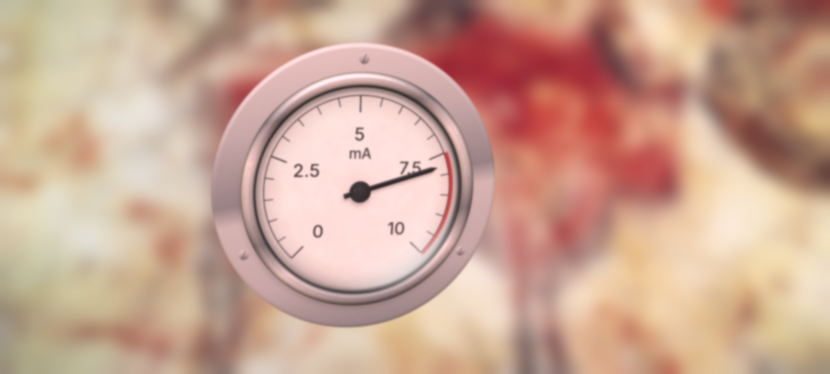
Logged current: 7.75 mA
